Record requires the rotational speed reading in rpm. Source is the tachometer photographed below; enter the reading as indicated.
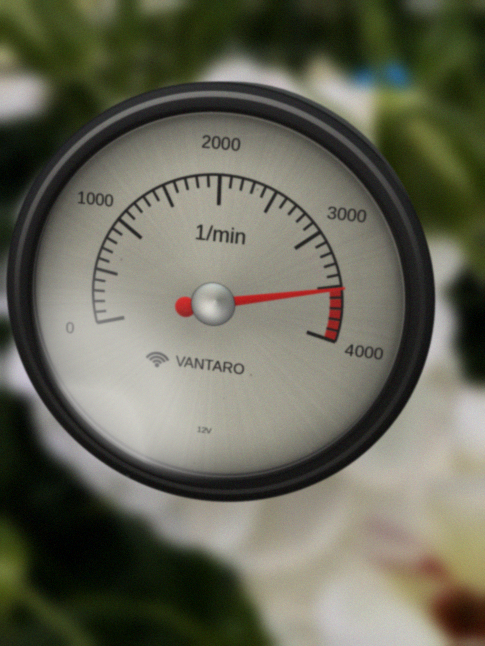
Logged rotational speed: 3500 rpm
